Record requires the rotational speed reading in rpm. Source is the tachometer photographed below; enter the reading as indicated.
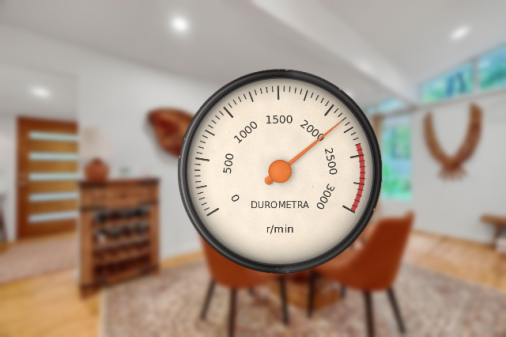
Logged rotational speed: 2150 rpm
